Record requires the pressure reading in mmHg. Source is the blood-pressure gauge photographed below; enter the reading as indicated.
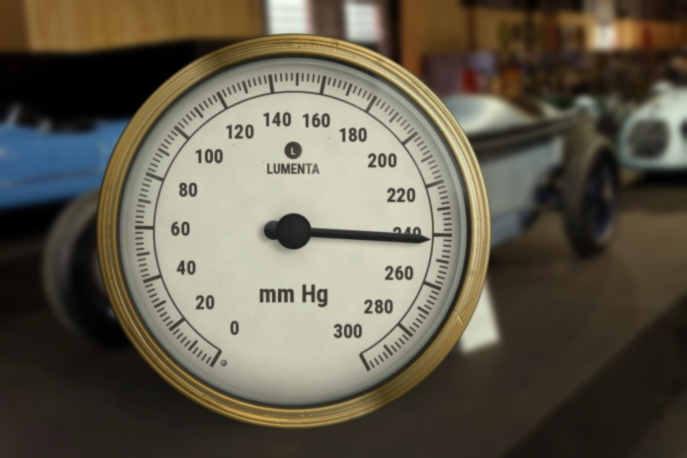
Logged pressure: 242 mmHg
